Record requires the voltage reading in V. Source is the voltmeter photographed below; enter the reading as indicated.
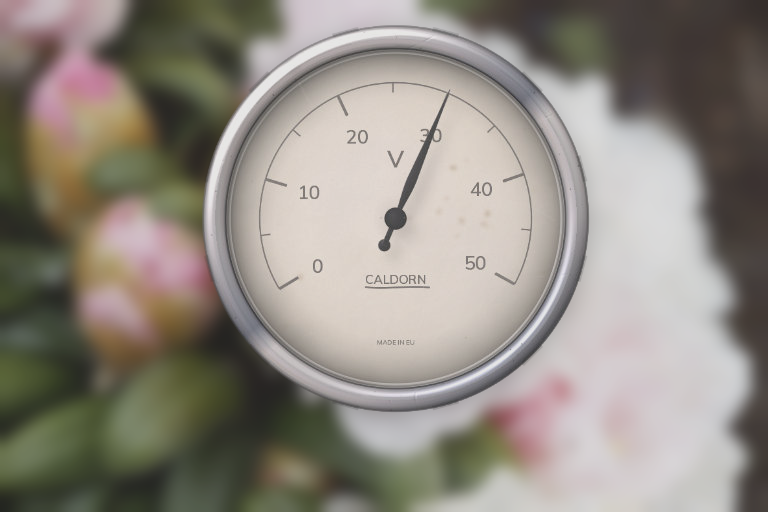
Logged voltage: 30 V
